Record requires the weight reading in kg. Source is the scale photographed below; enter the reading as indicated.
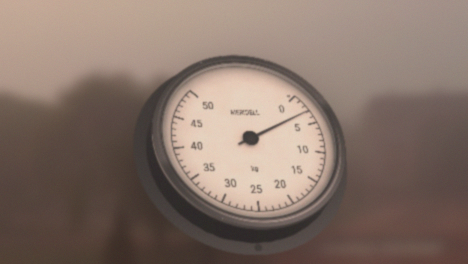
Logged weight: 3 kg
